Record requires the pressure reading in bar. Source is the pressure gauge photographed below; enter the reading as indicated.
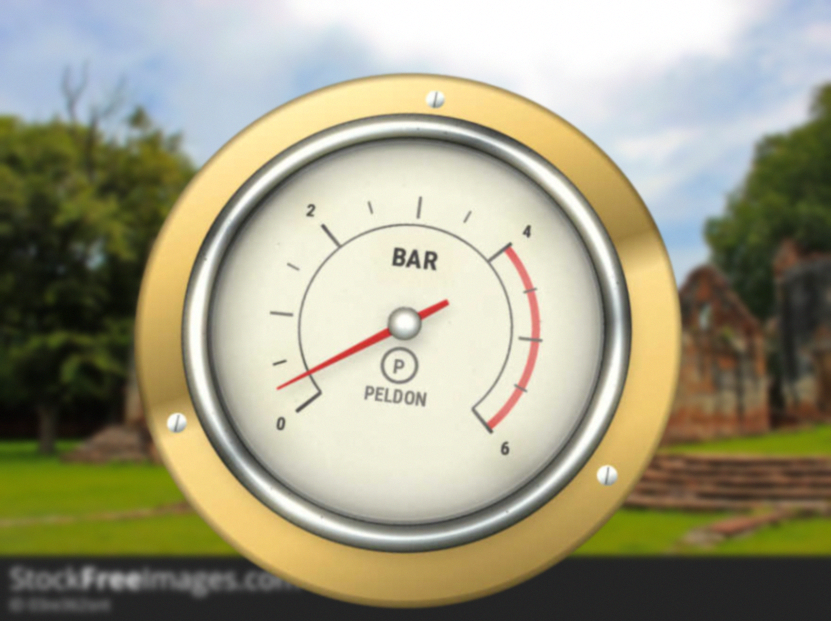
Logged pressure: 0.25 bar
